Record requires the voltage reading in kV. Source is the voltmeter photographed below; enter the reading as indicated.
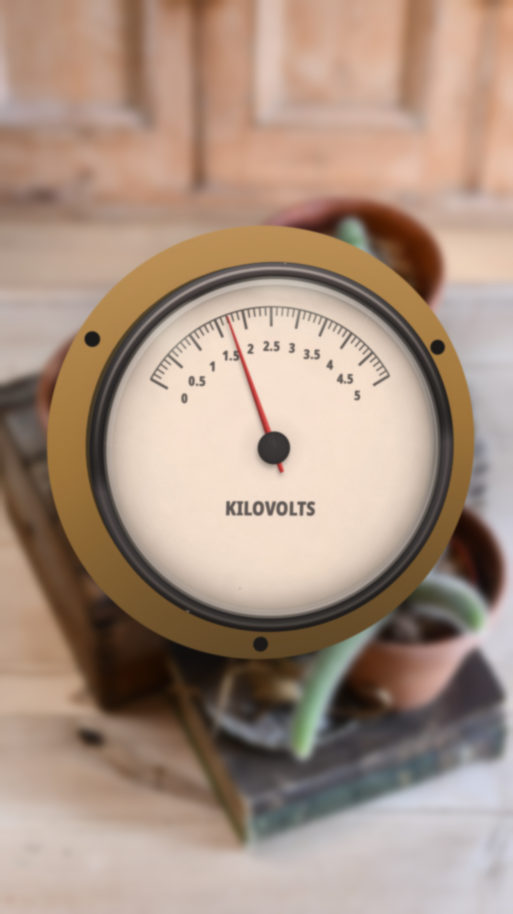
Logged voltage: 1.7 kV
